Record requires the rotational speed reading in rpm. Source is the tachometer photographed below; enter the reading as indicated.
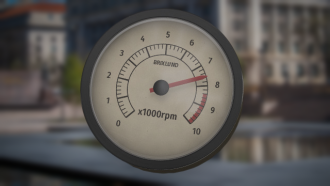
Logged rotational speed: 7600 rpm
